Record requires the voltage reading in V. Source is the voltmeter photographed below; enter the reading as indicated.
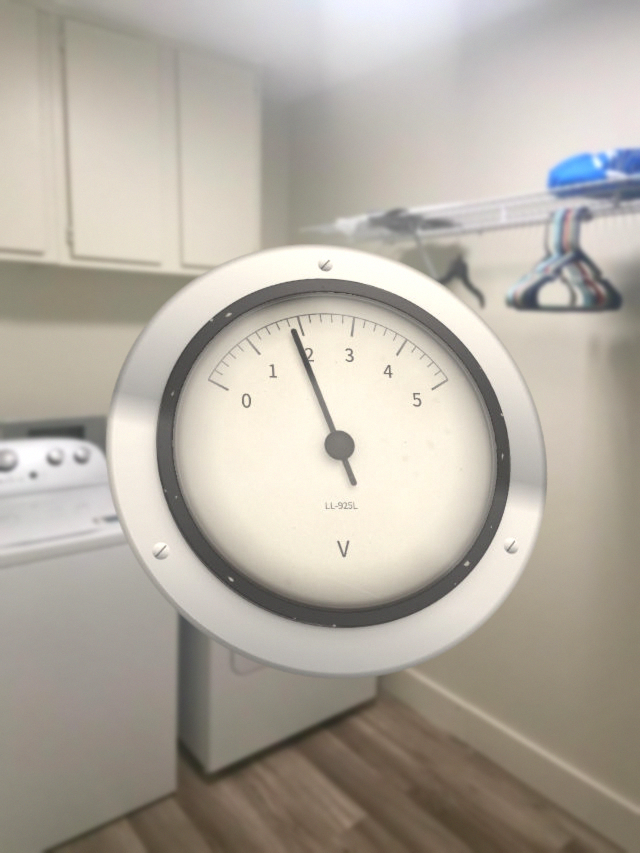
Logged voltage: 1.8 V
